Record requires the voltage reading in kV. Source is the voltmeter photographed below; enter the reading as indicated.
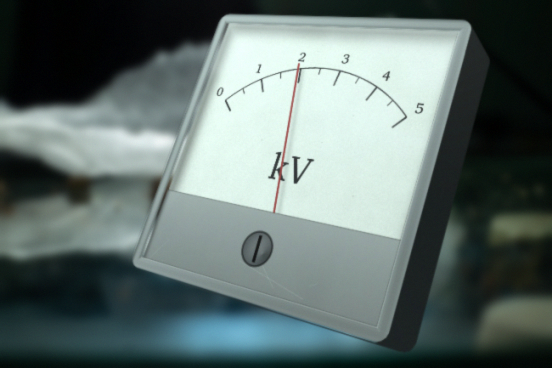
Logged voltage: 2 kV
